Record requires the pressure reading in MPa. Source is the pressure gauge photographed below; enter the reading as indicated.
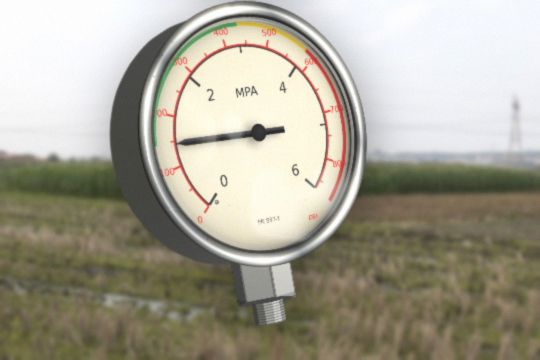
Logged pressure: 1 MPa
